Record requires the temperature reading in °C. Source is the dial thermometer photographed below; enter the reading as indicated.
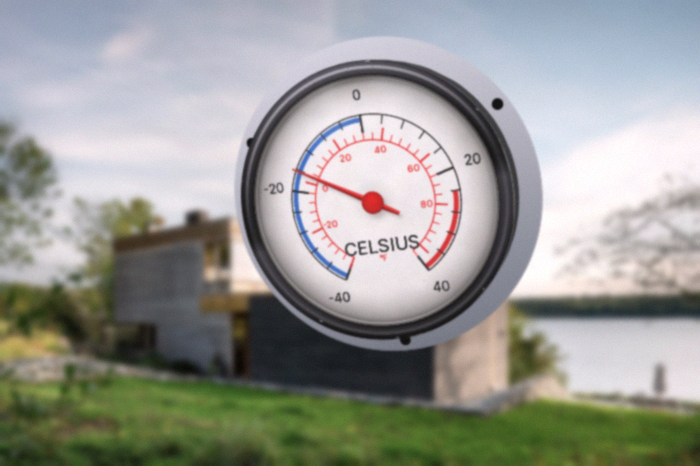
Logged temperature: -16 °C
